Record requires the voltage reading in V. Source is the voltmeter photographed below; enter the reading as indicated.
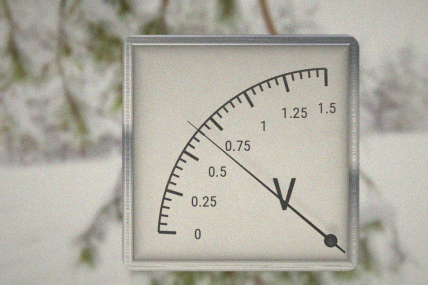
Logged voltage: 0.65 V
